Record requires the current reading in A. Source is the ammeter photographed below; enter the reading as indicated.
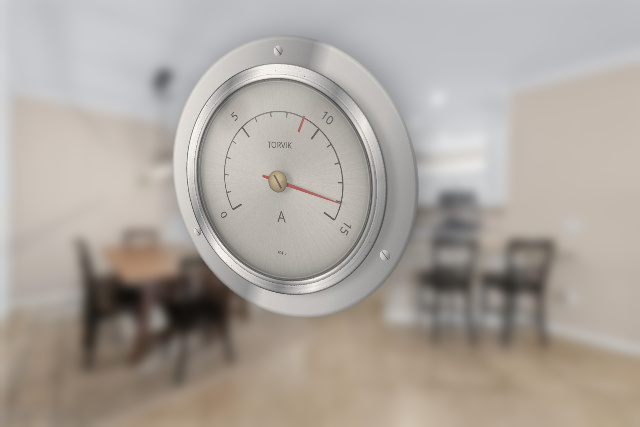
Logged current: 14 A
